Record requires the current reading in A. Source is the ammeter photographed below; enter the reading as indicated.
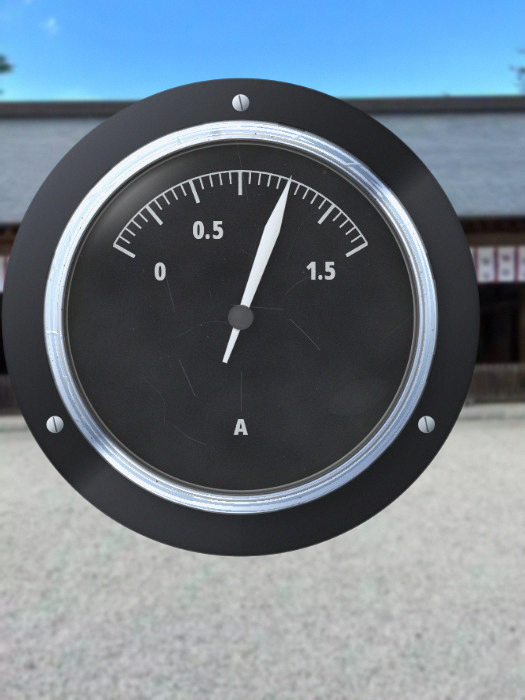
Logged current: 1 A
